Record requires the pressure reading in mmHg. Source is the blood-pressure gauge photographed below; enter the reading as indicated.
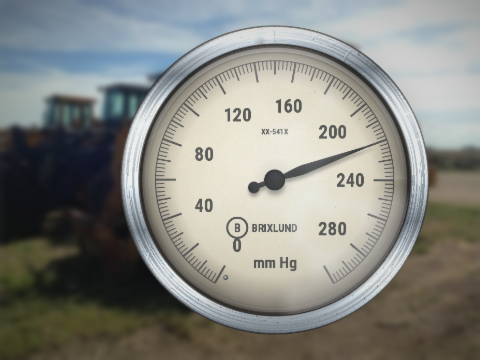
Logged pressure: 220 mmHg
